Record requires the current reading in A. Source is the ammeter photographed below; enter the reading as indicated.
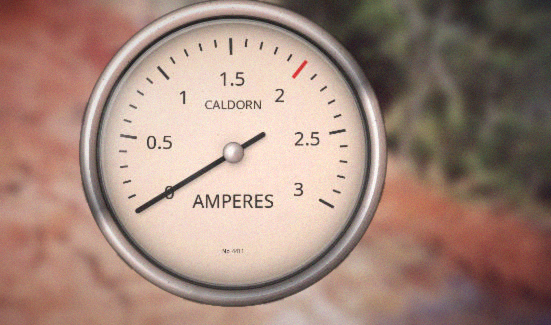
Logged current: 0 A
